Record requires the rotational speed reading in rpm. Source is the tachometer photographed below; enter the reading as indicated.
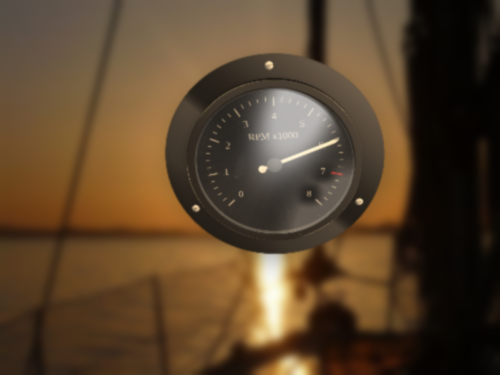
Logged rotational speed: 6000 rpm
